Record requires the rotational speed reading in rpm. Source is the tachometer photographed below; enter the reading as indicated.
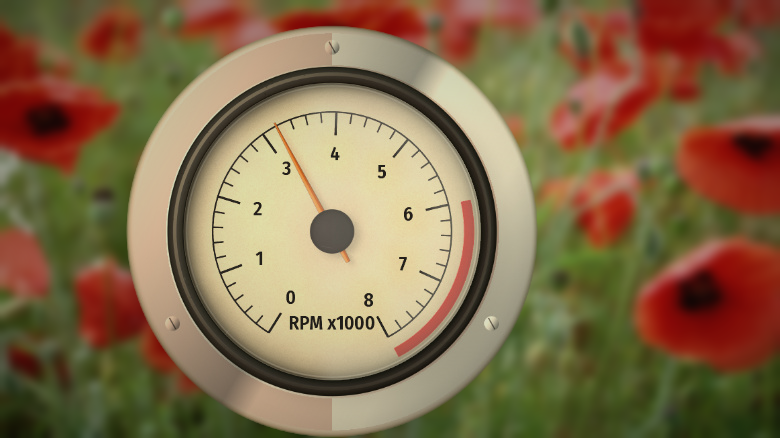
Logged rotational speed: 3200 rpm
